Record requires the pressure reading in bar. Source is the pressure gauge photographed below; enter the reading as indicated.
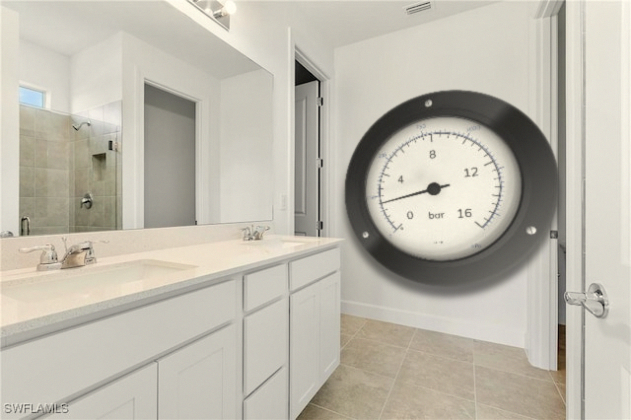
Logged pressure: 2 bar
